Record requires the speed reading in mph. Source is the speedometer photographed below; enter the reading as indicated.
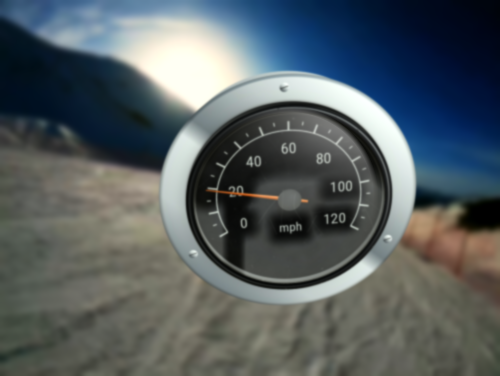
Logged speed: 20 mph
